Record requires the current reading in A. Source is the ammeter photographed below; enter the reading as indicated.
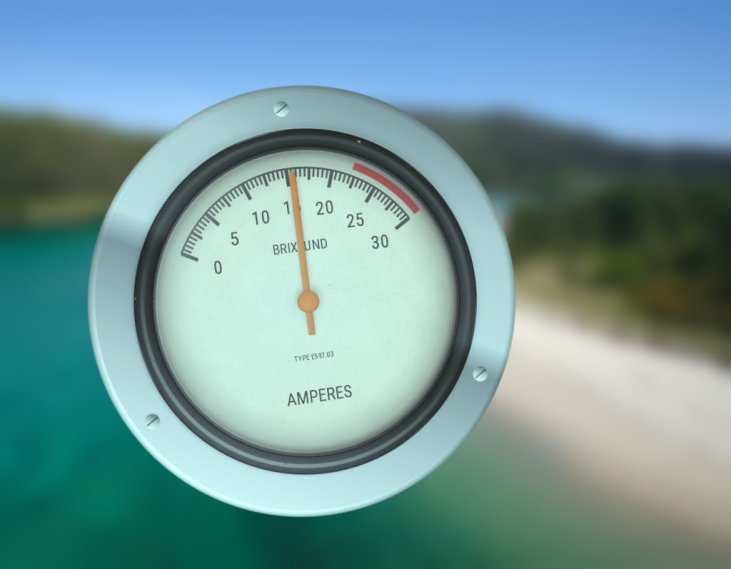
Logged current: 15.5 A
